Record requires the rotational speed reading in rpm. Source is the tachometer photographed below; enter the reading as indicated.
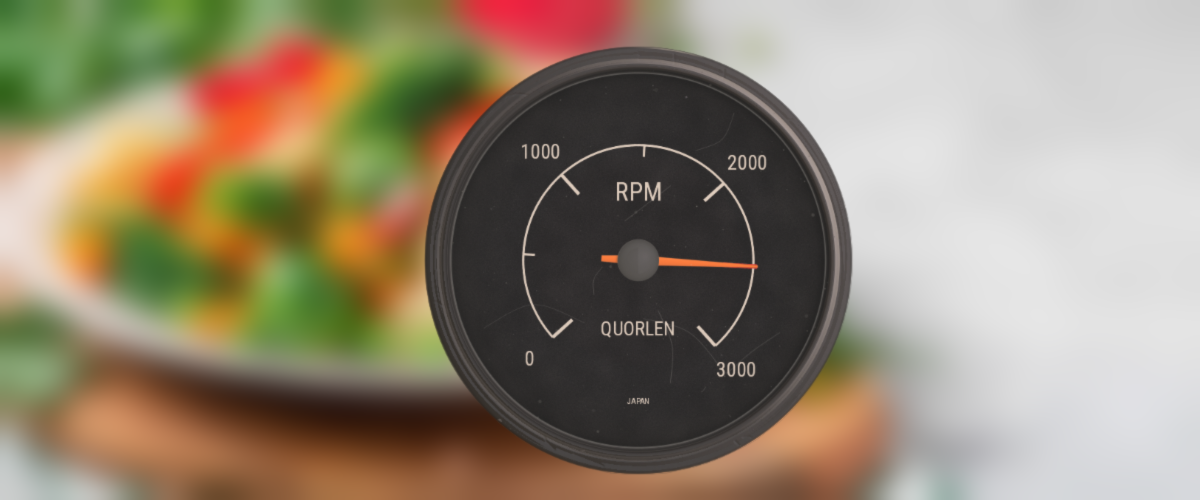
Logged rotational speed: 2500 rpm
